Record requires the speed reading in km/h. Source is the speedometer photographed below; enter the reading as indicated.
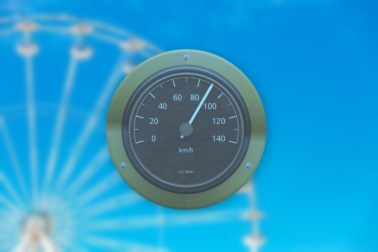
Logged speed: 90 km/h
